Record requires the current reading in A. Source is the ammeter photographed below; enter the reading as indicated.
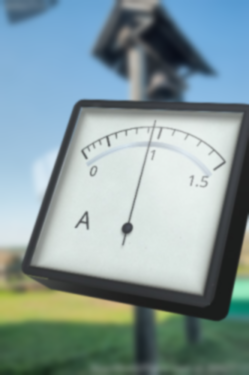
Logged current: 0.95 A
